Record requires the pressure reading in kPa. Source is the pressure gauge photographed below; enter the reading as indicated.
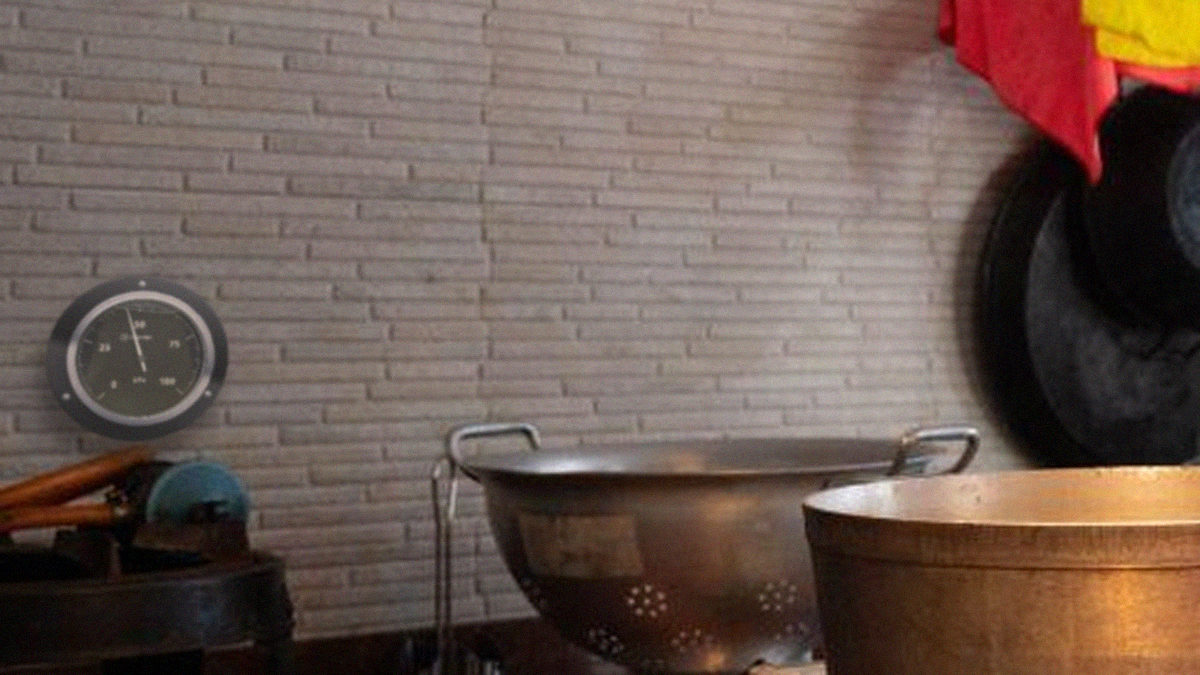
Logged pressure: 45 kPa
